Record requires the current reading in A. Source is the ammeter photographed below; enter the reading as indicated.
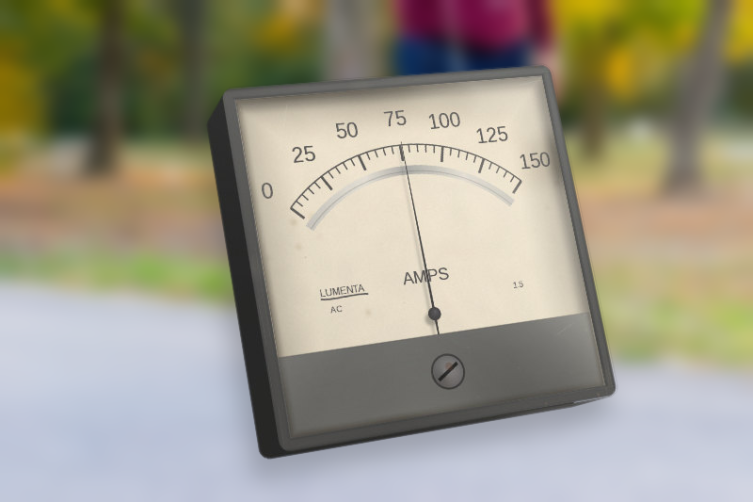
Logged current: 75 A
